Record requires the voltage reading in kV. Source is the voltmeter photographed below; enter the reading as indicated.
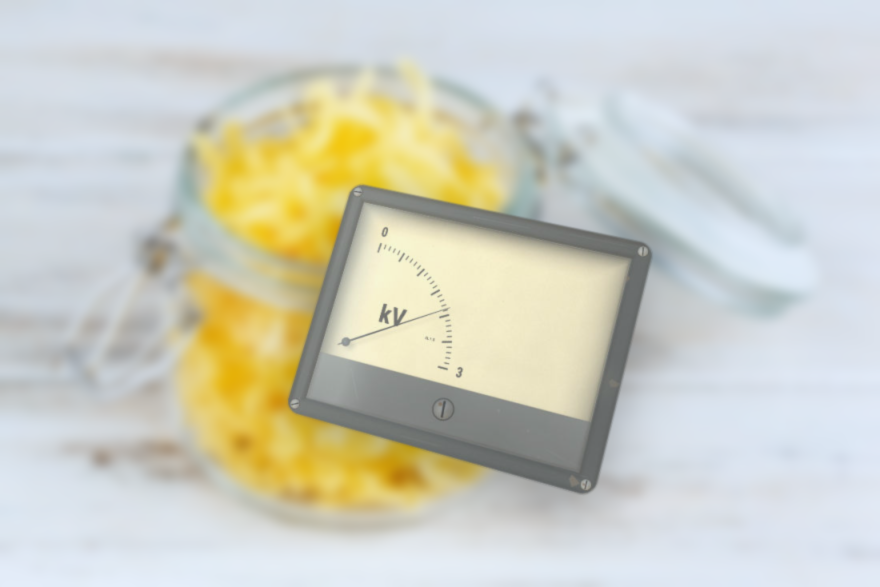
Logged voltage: 1.9 kV
